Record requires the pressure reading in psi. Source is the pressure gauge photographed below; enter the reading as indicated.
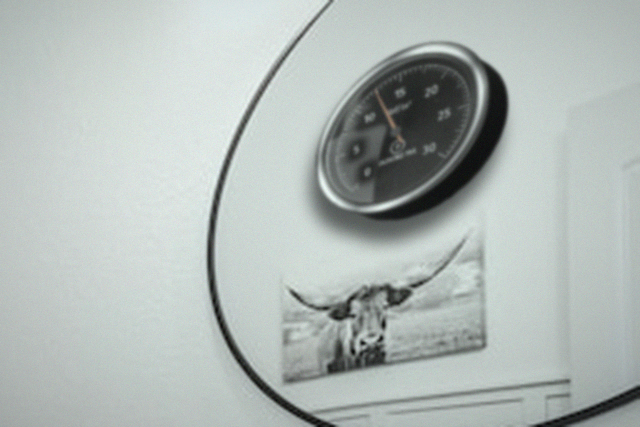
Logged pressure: 12.5 psi
